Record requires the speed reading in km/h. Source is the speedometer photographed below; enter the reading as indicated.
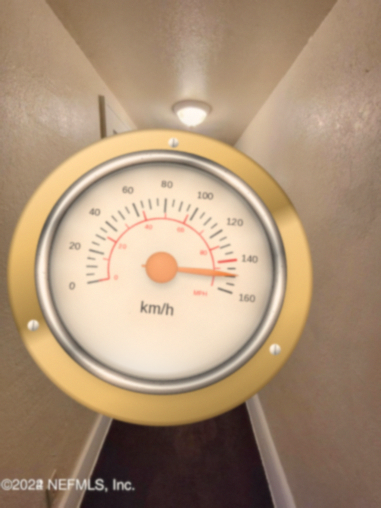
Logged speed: 150 km/h
